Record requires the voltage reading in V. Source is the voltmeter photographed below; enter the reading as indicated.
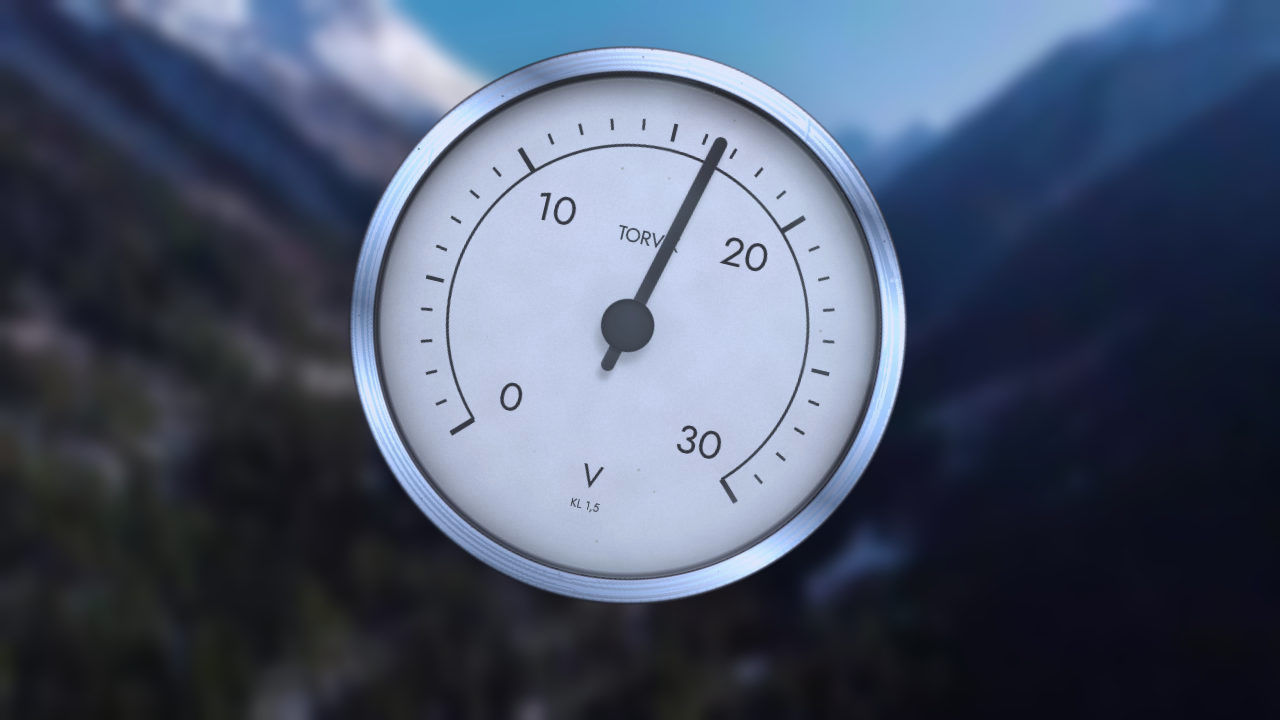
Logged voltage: 16.5 V
